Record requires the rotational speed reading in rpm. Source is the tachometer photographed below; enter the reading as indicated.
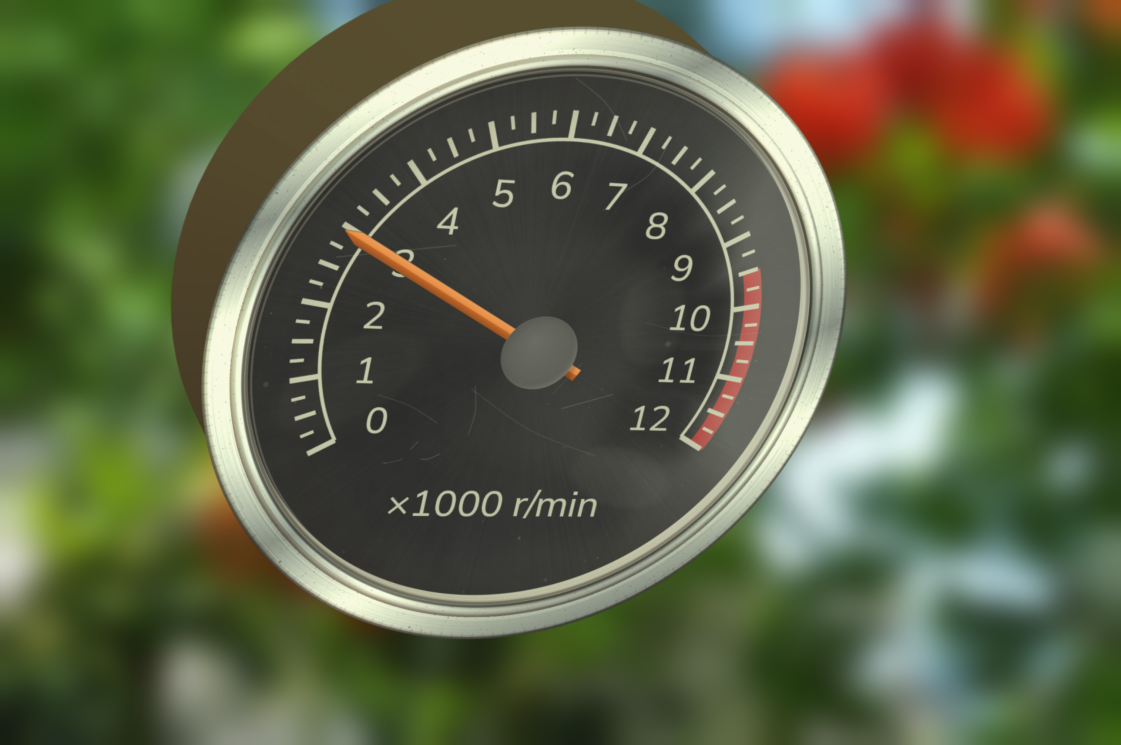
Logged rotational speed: 3000 rpm
